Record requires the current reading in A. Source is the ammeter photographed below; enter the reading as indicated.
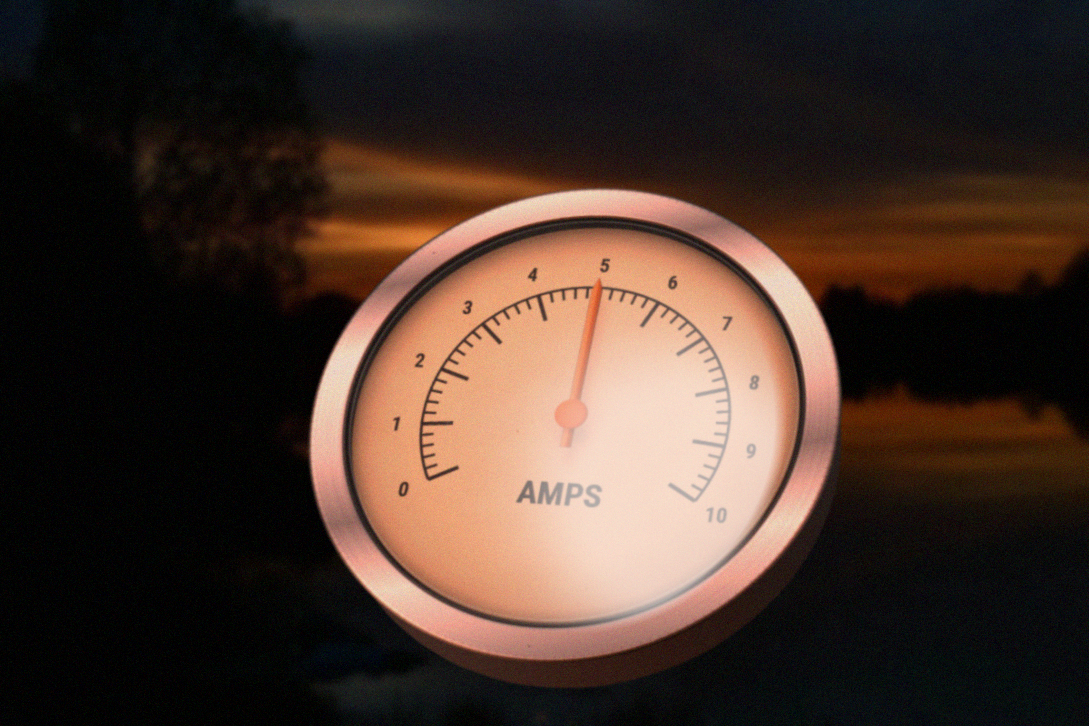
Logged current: 5 A
